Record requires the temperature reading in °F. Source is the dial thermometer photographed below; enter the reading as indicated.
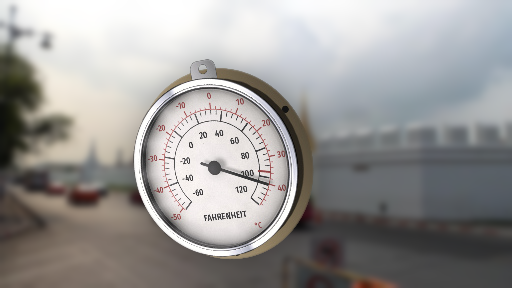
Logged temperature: 104 °F
